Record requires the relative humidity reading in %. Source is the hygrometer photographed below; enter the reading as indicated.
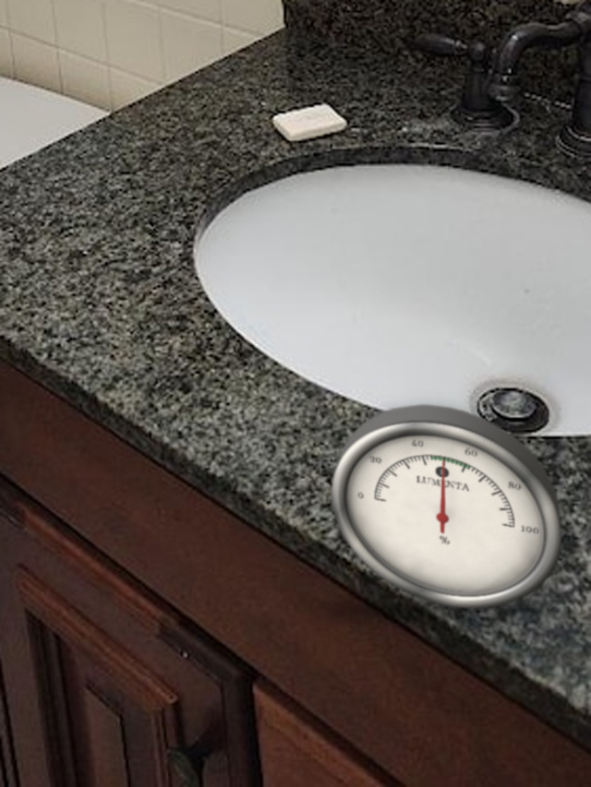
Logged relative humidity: 50 %
